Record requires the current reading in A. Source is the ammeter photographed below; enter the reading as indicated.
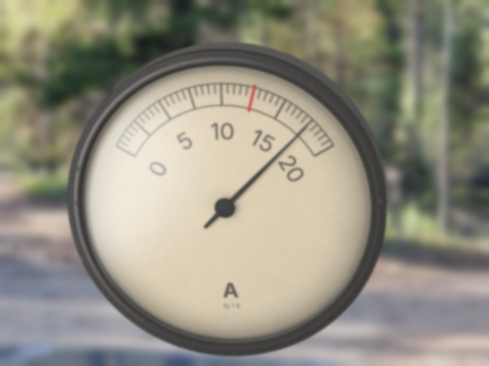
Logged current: 17.5 A
